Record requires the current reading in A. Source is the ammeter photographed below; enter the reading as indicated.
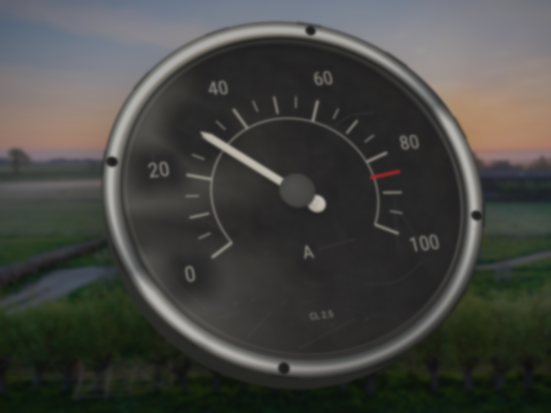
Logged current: 30 A
